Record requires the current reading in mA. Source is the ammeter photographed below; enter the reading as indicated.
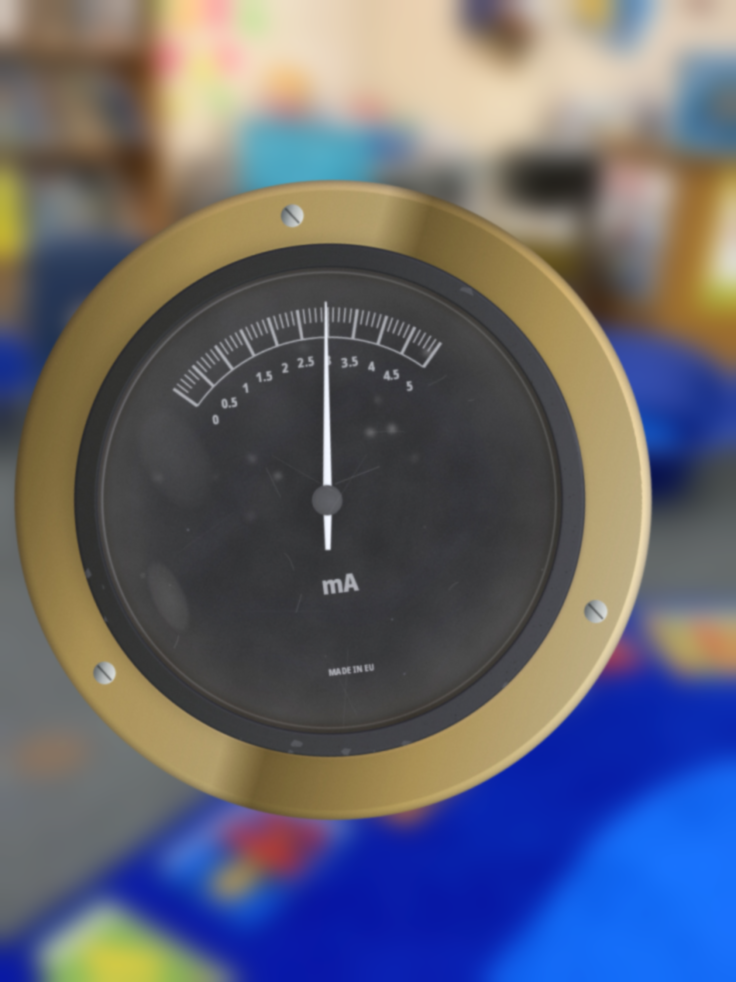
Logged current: 3 mA
